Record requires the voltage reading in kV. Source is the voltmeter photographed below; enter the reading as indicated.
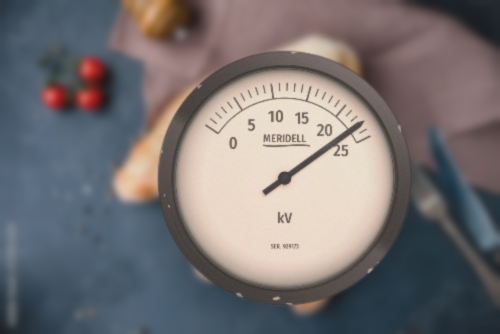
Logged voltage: 23 kV
